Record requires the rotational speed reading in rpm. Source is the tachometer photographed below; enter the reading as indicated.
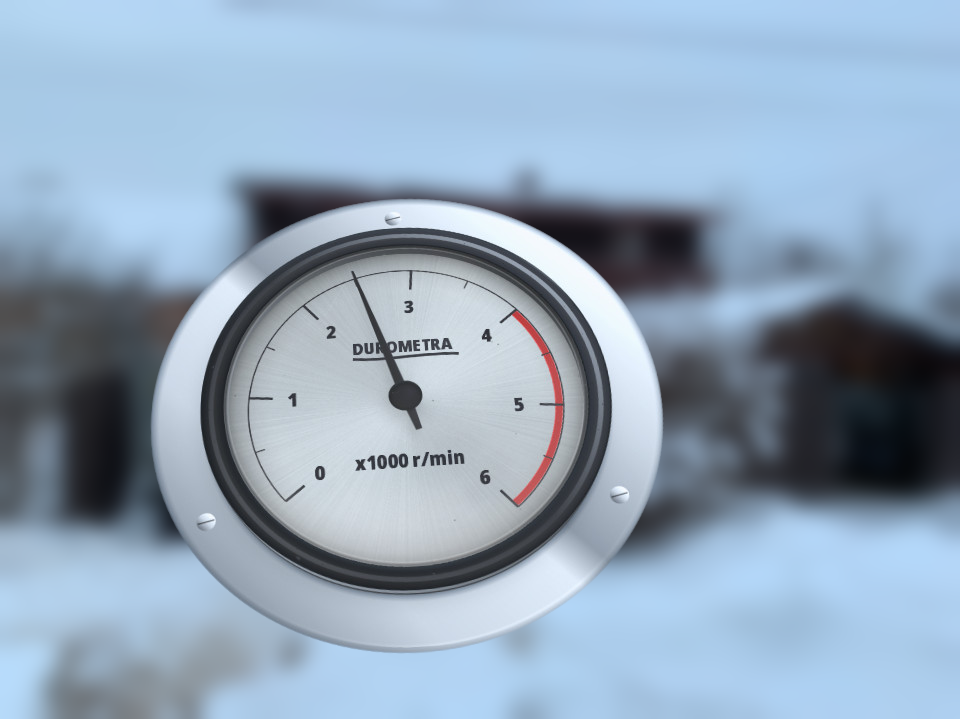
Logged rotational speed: 2500 rpm
